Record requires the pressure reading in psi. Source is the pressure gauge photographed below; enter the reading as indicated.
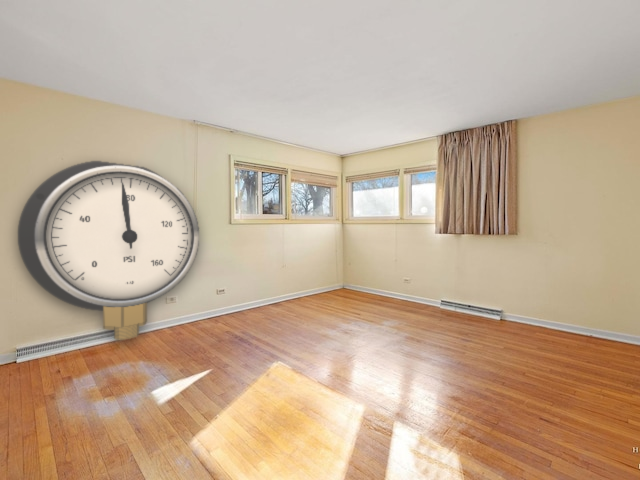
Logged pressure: 75 psi
